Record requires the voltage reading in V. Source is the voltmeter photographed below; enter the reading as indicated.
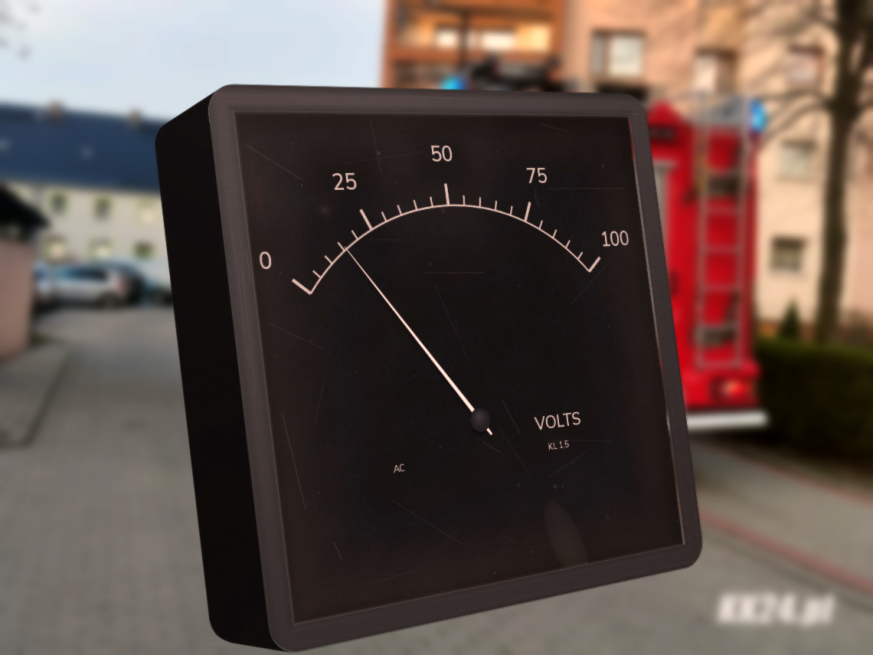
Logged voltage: 15 V
